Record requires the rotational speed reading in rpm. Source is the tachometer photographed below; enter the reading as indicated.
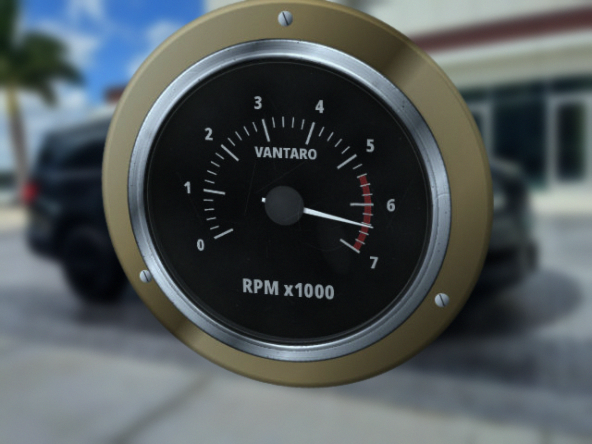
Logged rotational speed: 6400 rpm
